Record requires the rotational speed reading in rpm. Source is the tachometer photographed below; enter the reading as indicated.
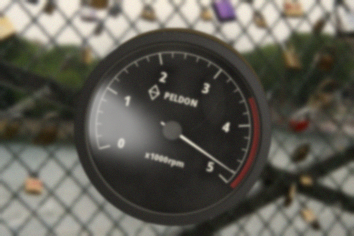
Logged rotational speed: 4800 rpm
